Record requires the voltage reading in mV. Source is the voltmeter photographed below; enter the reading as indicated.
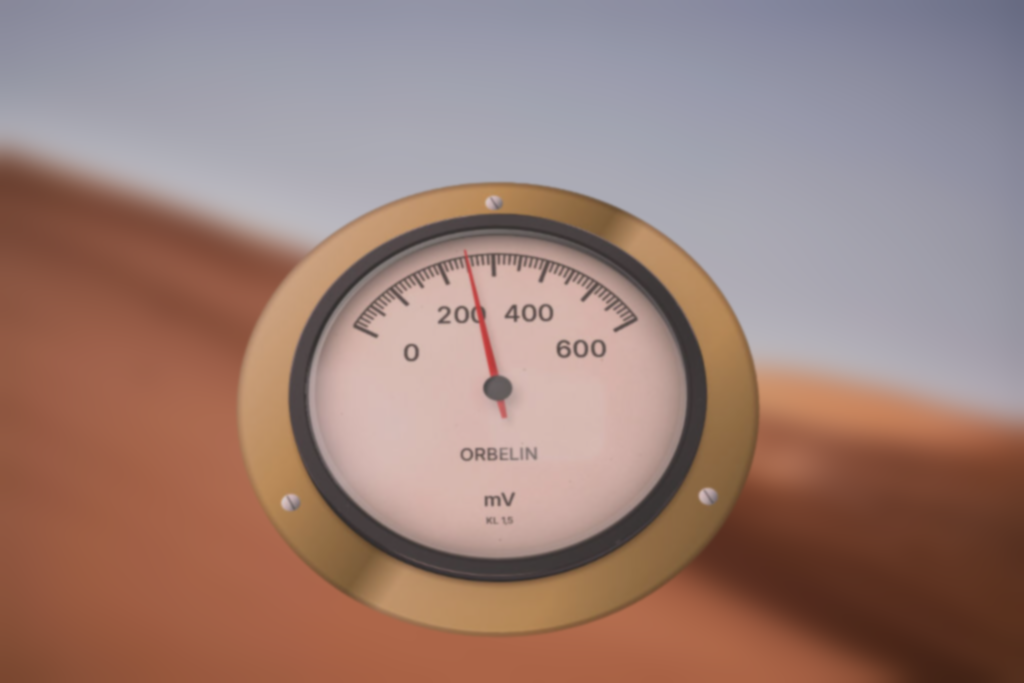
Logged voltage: 250 mV
